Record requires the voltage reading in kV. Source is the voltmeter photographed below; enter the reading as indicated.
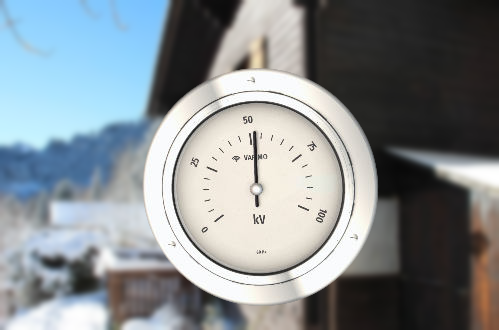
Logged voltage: 52.5 kV
